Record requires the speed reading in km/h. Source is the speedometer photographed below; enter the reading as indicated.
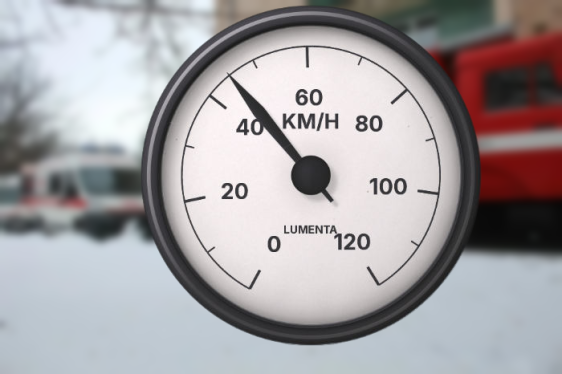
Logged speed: 45 km/h
